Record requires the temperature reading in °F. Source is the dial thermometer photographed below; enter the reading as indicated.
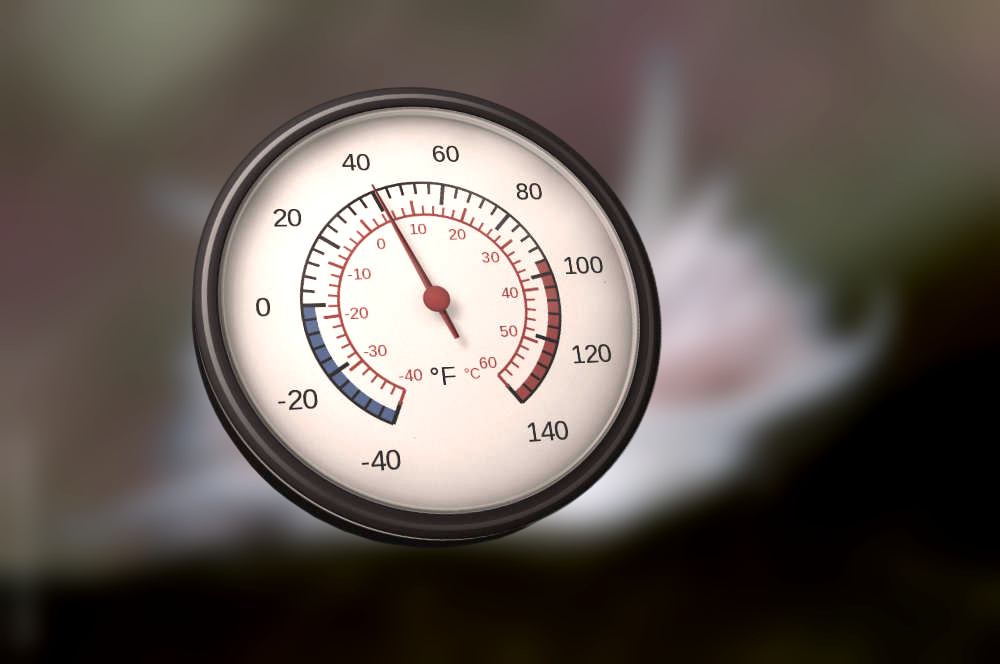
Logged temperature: 40 °F
